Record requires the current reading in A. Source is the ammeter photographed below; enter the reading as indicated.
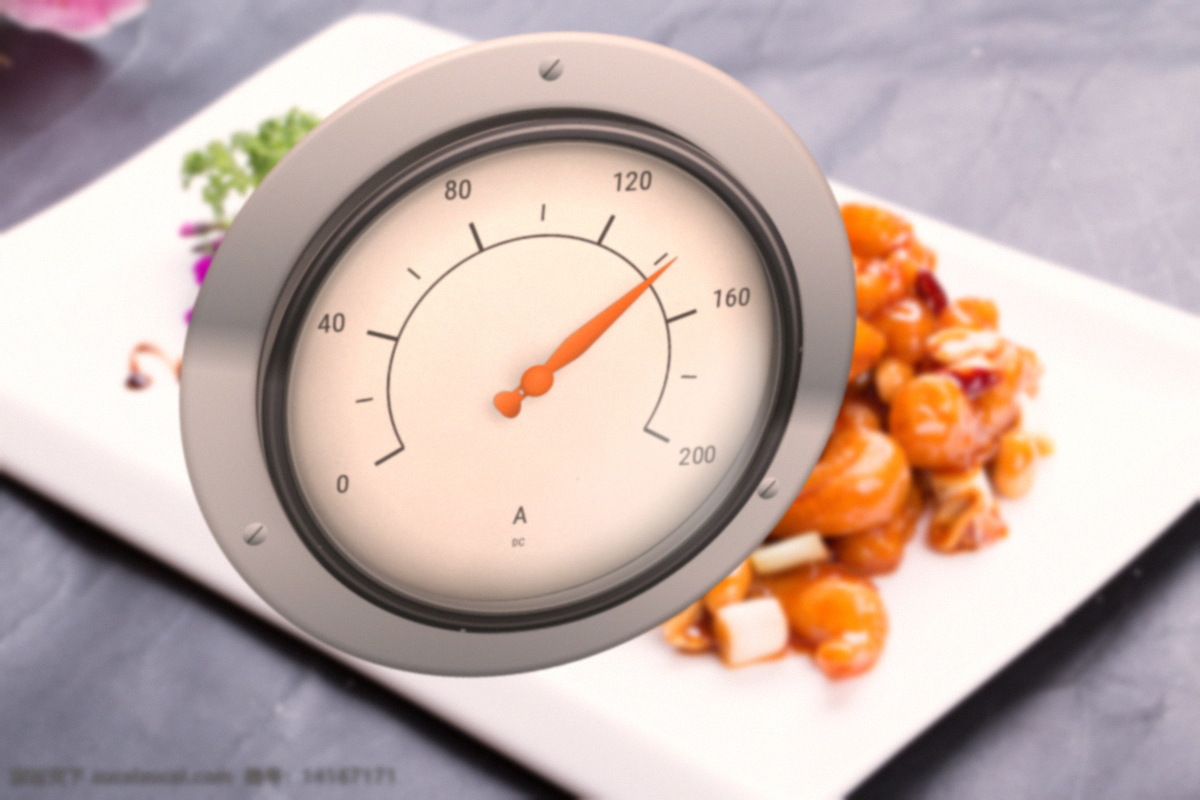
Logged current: 140 A
